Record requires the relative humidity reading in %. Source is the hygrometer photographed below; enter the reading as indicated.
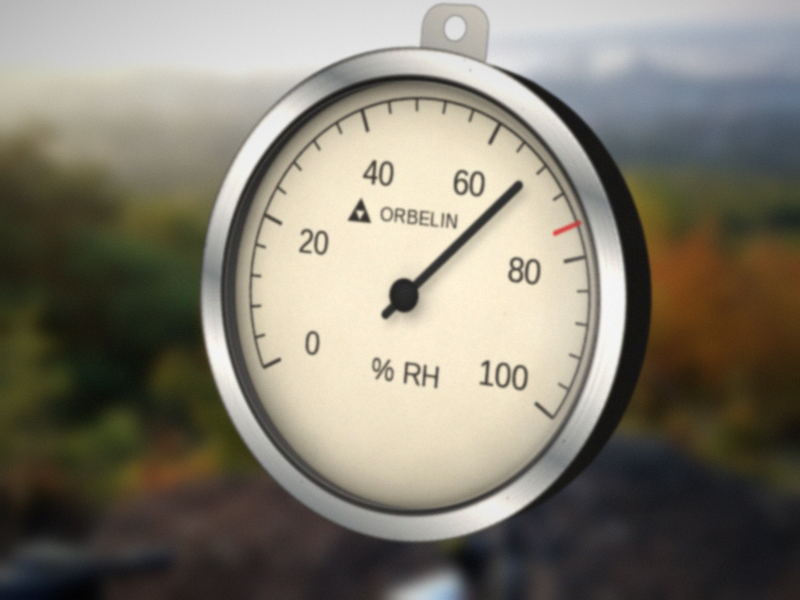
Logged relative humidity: 68 %
